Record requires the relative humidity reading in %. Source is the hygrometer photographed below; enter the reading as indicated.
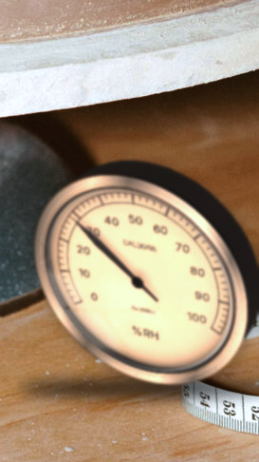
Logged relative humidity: 30 %
